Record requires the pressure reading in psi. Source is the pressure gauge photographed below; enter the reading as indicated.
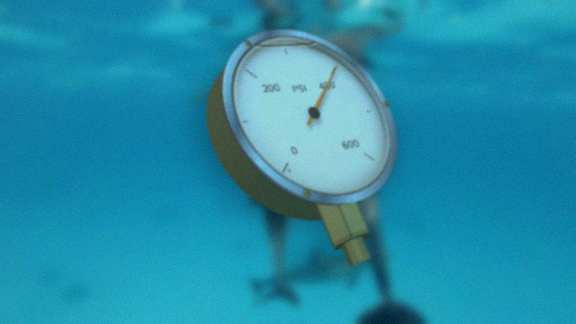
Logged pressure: 400 psi
